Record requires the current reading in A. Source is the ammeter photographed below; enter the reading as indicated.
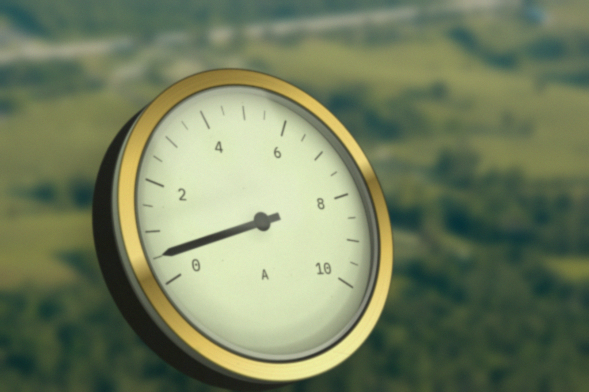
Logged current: 0.5 A
